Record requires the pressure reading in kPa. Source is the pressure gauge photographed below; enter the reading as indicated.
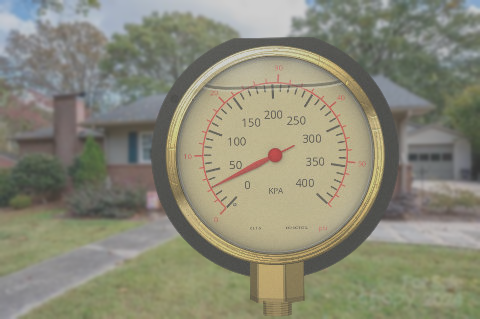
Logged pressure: 30 kPa
